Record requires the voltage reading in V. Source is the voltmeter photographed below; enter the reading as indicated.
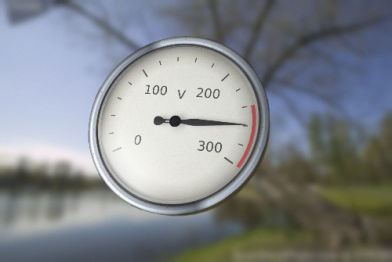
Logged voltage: 260 V
